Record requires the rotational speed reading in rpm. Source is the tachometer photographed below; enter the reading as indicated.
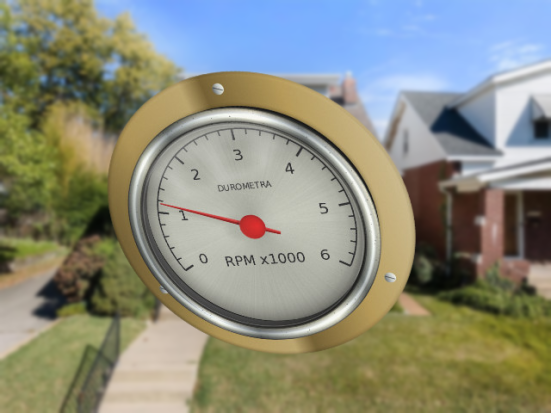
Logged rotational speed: 1200 rpm
